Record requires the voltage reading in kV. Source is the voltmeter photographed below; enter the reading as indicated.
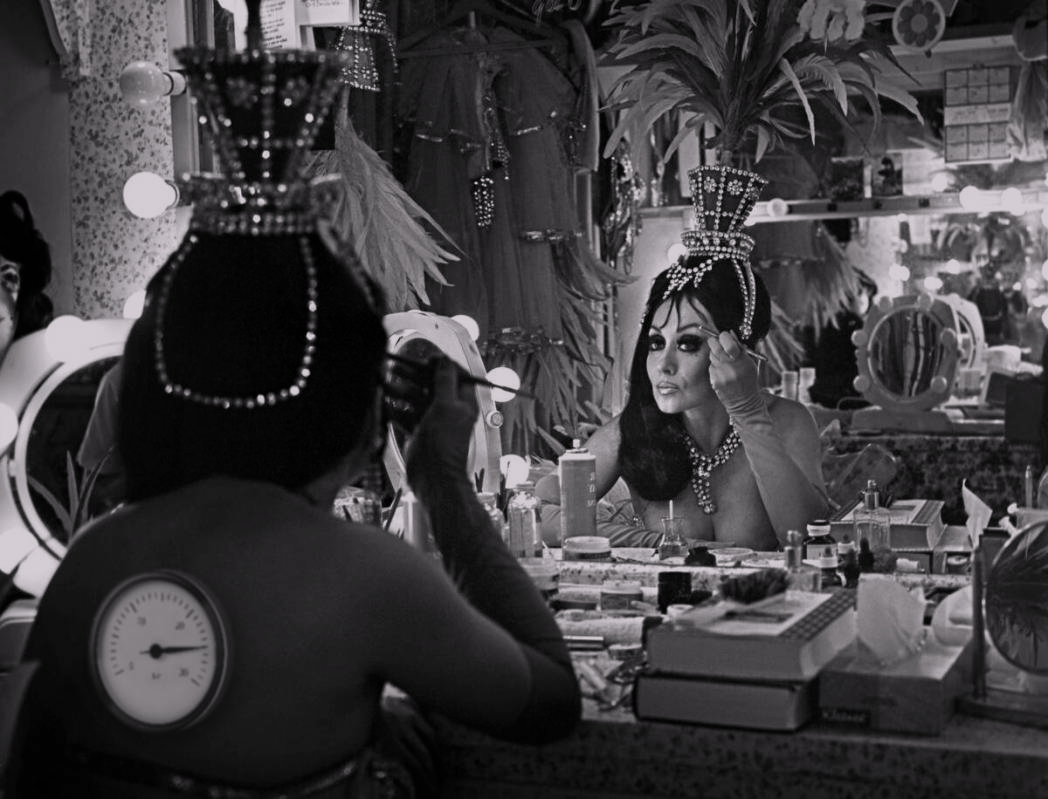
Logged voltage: 25 kV
